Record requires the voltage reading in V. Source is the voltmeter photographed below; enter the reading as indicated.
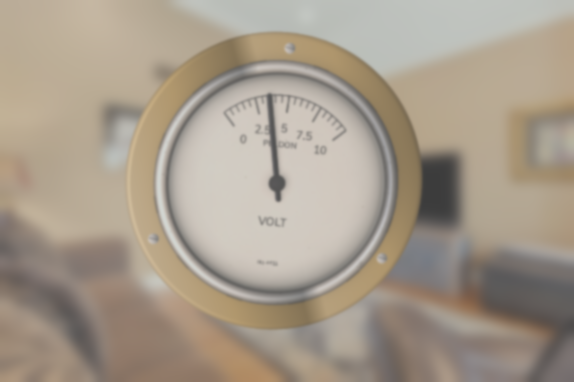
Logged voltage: 3.5 V
